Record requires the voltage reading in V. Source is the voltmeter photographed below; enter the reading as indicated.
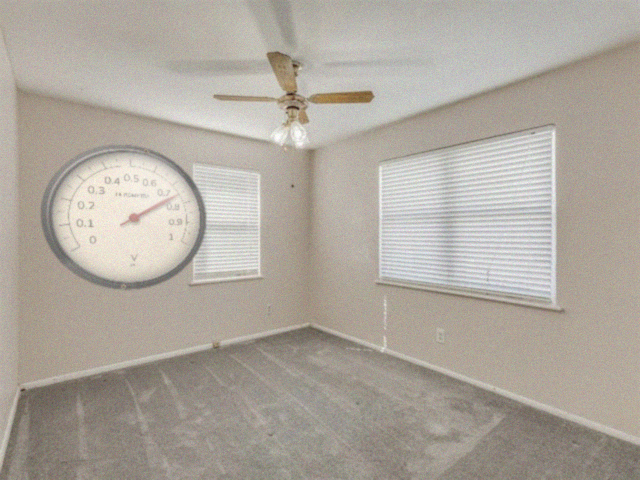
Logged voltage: 0.75 V
